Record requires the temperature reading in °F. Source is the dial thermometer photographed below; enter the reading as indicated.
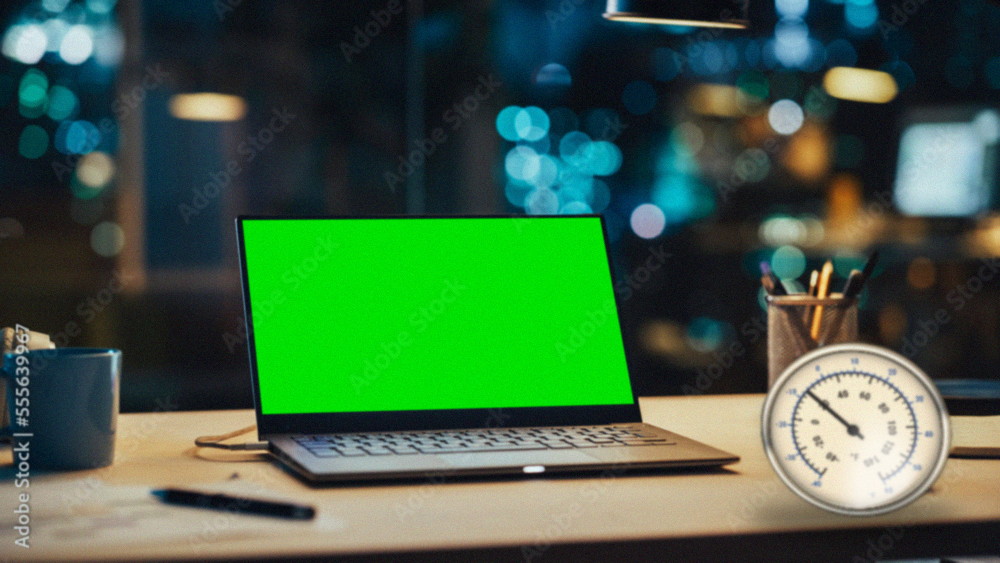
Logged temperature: 20 °F
